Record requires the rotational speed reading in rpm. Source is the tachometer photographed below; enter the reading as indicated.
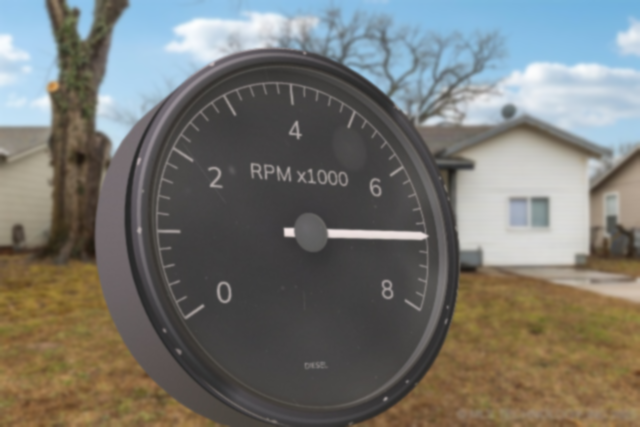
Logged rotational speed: 7000 rpm
